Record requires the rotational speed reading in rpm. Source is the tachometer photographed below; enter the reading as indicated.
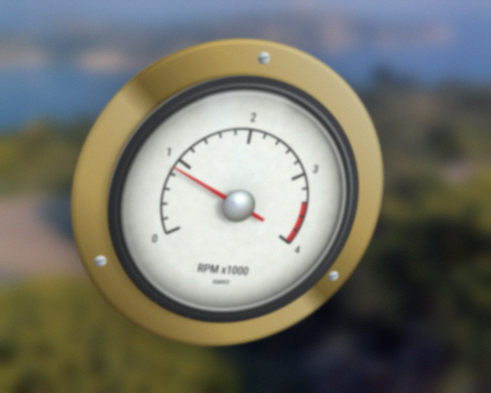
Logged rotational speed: 900 rpm
